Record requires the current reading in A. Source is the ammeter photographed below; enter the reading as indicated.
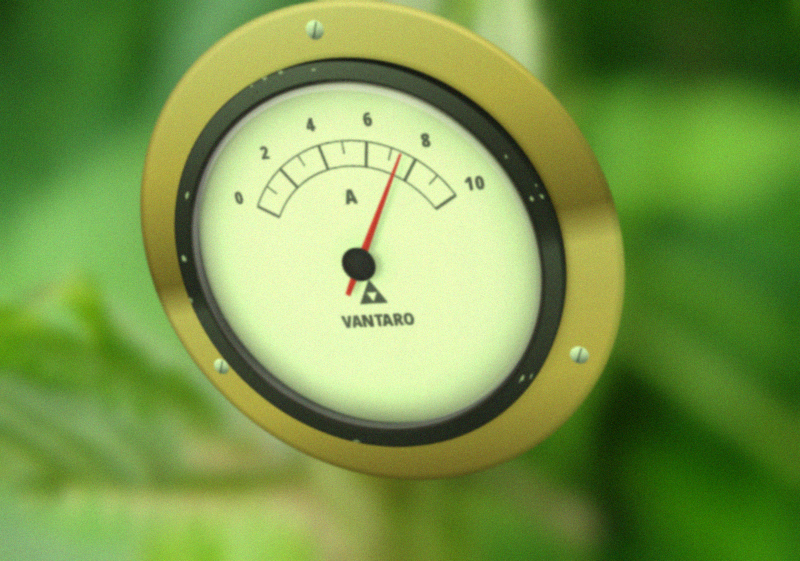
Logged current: 7.5 A
